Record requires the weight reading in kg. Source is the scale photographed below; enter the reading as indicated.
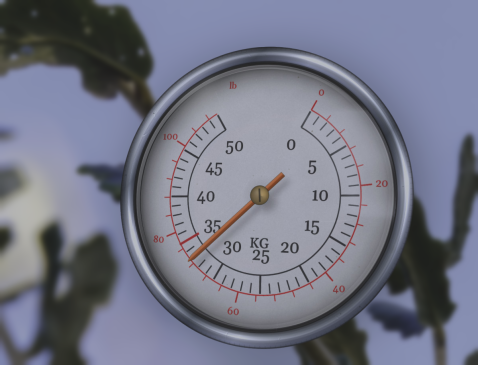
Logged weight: 33 kg
